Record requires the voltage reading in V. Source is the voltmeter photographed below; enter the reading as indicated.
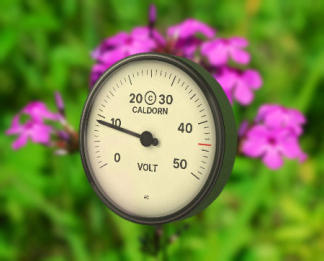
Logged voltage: 9 V
